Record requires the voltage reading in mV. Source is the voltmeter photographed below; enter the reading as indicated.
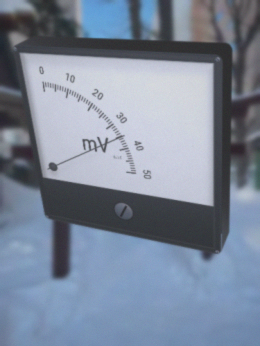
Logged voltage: 35 mV
